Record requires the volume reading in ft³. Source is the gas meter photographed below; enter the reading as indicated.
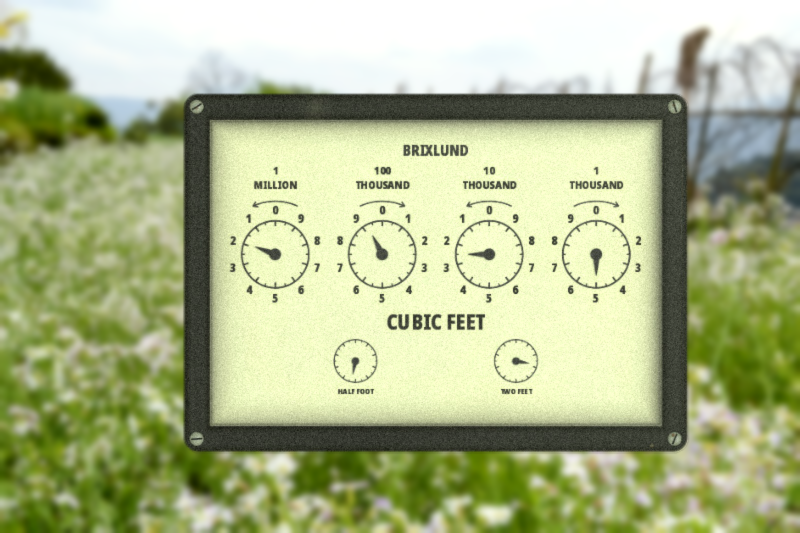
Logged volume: 192500 ft³
